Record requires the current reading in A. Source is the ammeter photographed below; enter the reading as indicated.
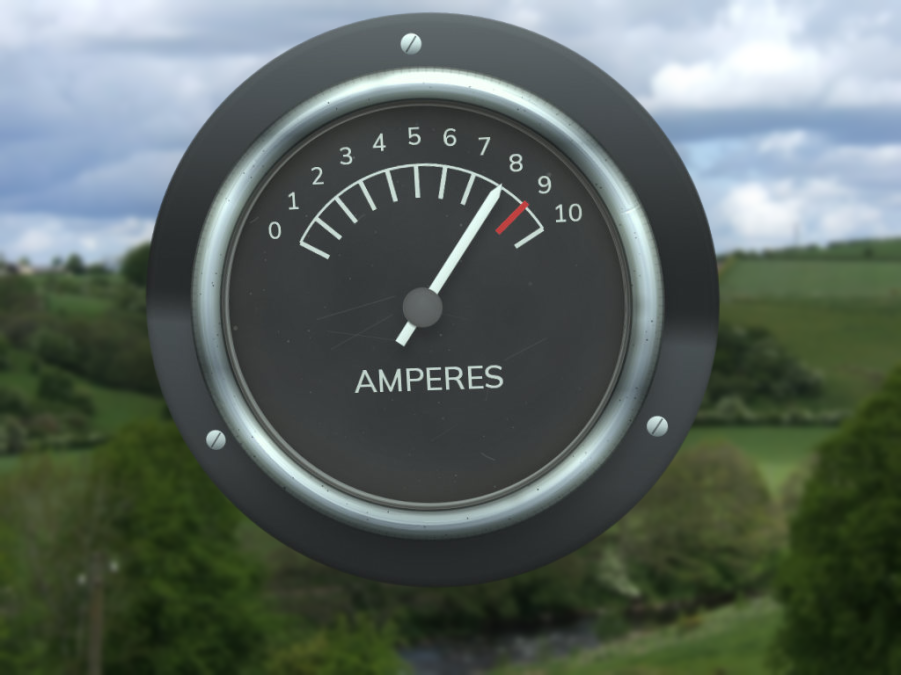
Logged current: 8 A
